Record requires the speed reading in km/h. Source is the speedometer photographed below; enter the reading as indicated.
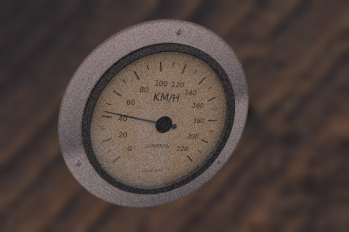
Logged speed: 45 km/h
